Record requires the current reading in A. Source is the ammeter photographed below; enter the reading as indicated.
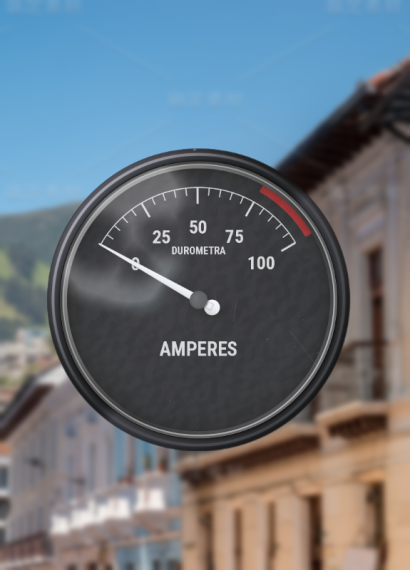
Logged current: 0 A
